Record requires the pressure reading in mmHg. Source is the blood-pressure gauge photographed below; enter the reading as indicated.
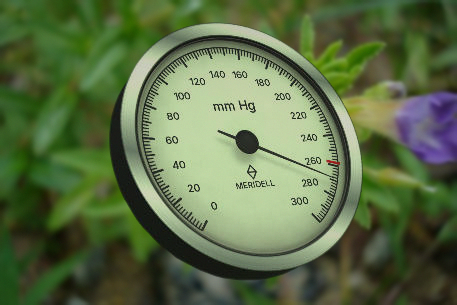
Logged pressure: 270 mmHg
